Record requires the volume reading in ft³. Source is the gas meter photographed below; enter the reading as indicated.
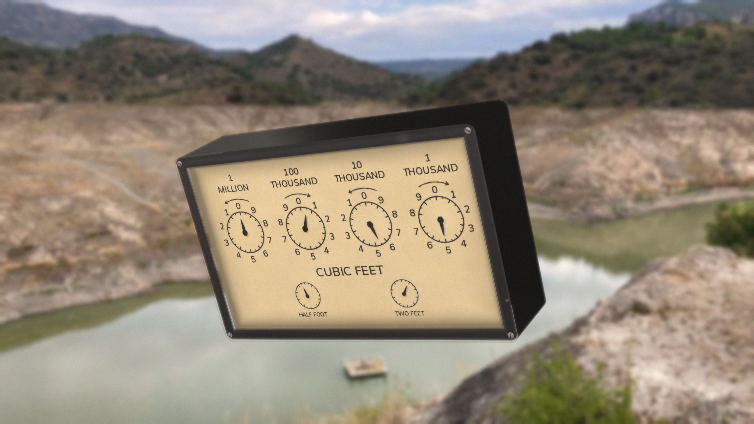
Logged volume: 5500 ft³
